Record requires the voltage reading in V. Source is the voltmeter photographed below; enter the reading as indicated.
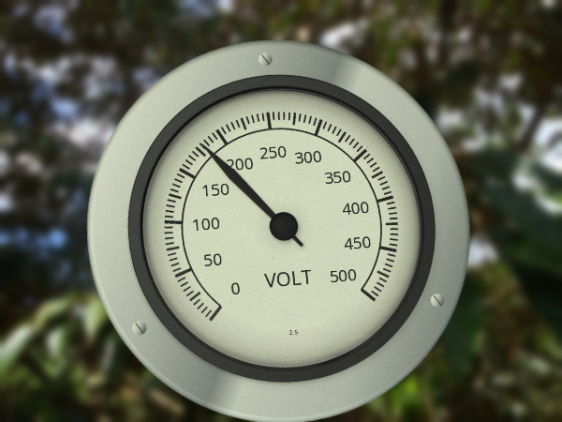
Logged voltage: 180 V
